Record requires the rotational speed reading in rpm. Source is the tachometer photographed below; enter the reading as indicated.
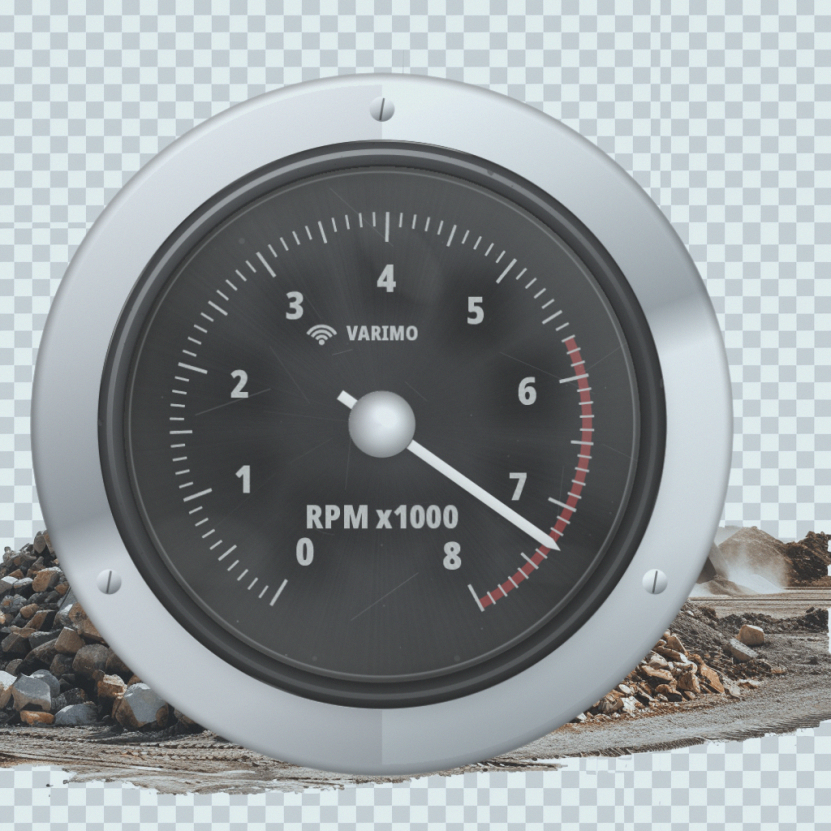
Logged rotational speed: 7300 rpm
